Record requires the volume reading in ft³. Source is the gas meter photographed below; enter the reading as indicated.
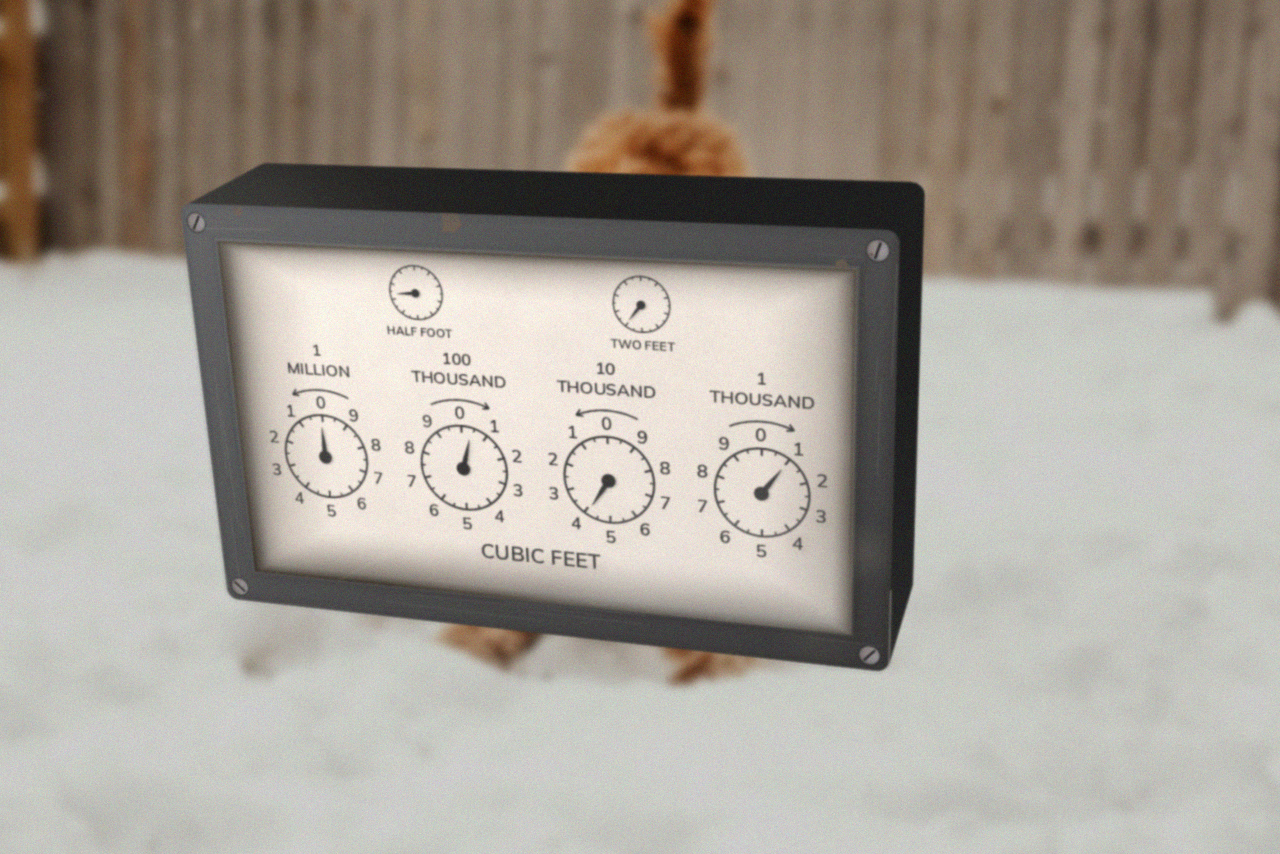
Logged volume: 4100 ft³
